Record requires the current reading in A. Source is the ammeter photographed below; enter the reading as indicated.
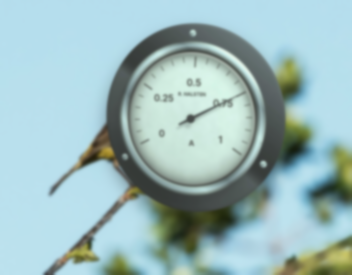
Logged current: 0.75 A
